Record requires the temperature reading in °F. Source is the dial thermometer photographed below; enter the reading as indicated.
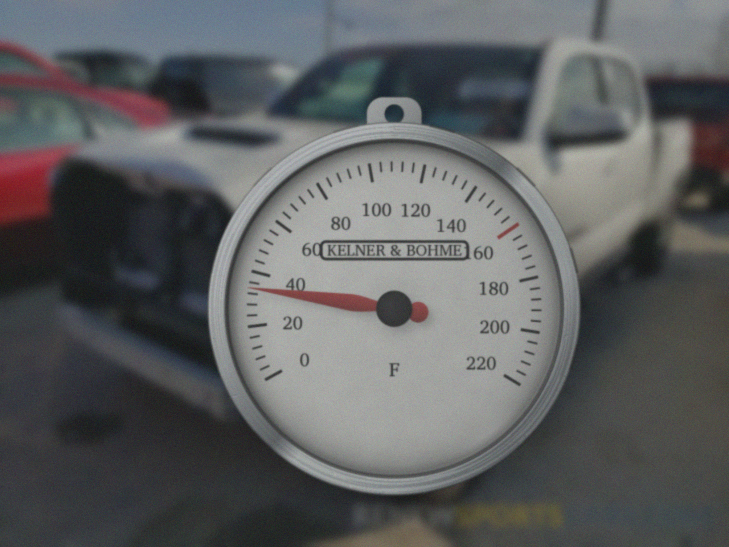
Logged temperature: 34 °F
